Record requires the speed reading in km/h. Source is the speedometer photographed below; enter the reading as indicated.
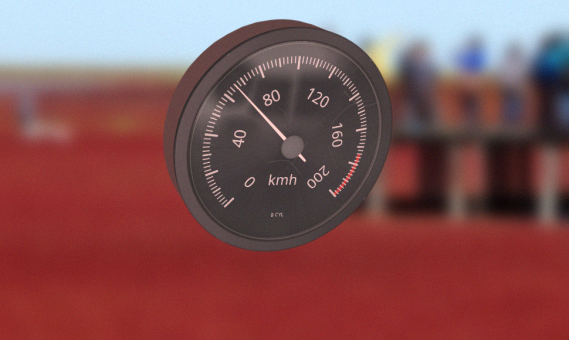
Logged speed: 66 km/h
